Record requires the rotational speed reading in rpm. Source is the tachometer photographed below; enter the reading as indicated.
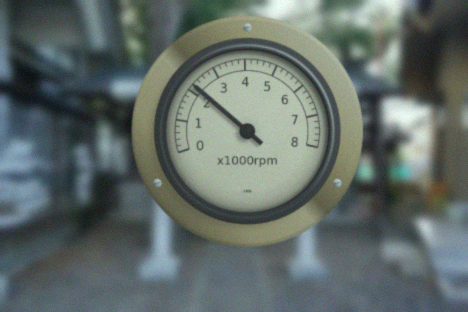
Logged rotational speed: 2200 rpm
